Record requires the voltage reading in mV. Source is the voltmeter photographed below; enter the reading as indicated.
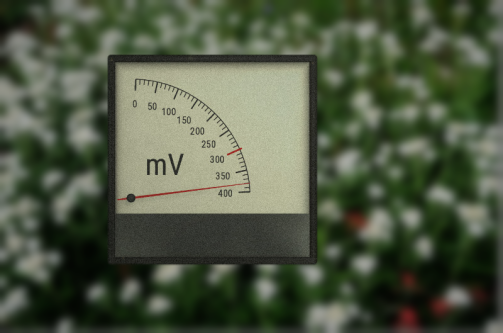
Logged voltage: 380 mV
